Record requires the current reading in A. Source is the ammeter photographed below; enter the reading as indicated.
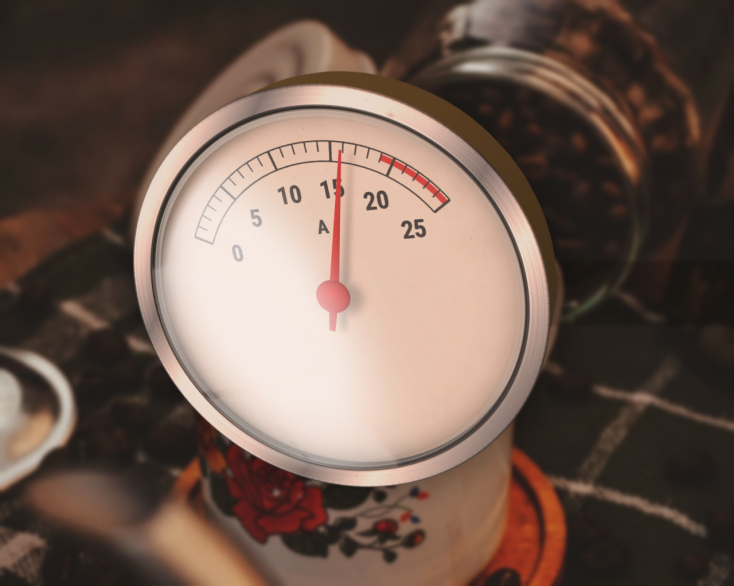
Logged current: 16 A
